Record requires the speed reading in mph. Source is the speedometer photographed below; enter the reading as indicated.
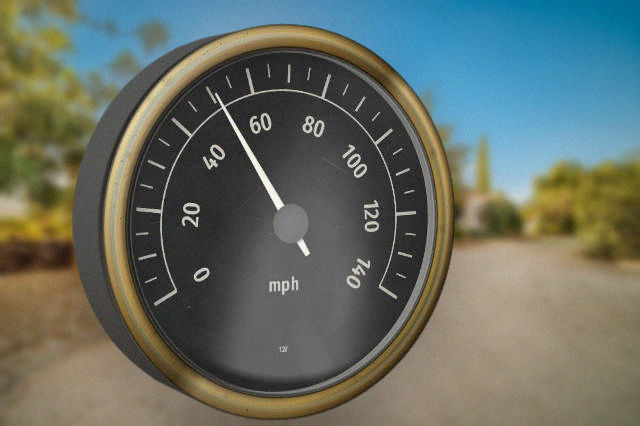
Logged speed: 50 mph
